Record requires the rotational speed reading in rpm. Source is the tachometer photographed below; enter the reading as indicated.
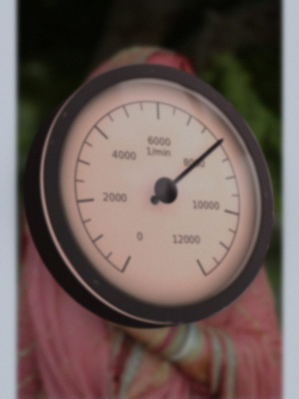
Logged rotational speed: 8000 rpm
